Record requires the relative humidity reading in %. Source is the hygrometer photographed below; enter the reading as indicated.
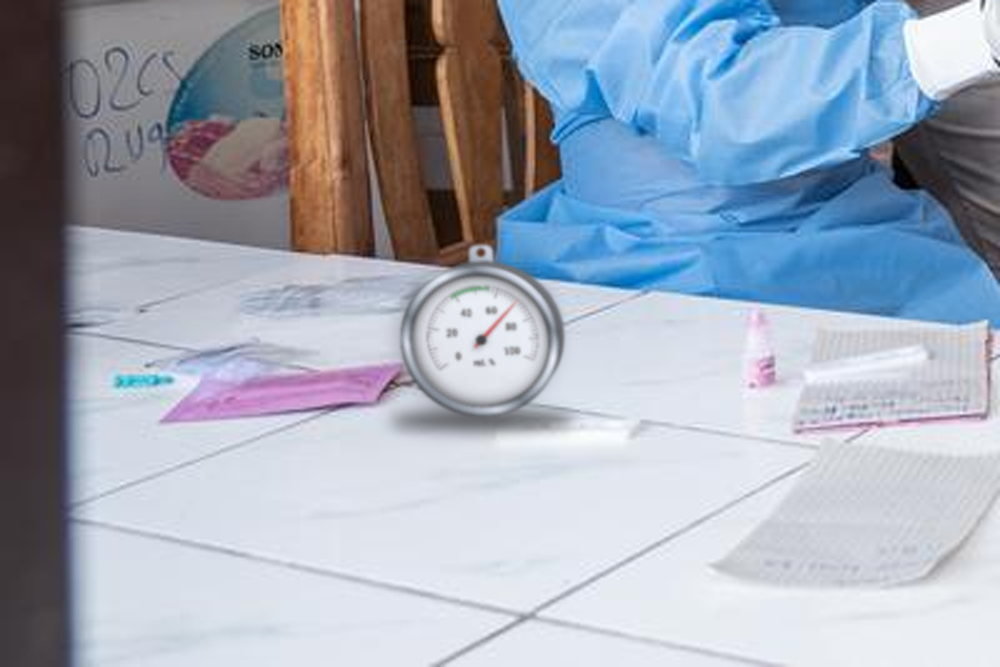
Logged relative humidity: 70 %
